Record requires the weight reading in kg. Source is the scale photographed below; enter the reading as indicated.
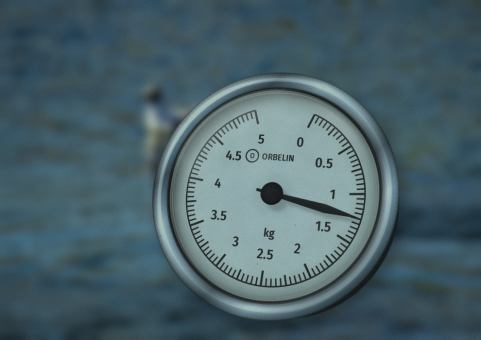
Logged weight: 1.25 kg
